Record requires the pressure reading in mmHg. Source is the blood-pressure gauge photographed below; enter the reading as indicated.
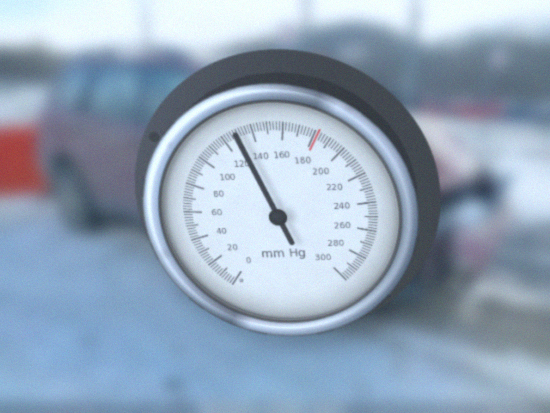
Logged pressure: 130 mmHg
